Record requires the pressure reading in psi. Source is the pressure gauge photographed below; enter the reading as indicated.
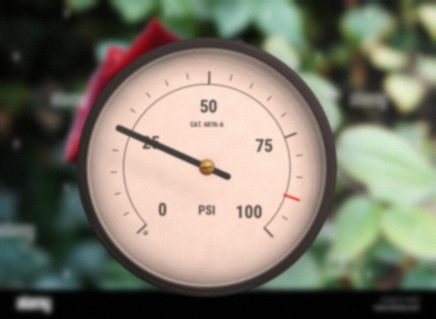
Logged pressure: 25 psi
